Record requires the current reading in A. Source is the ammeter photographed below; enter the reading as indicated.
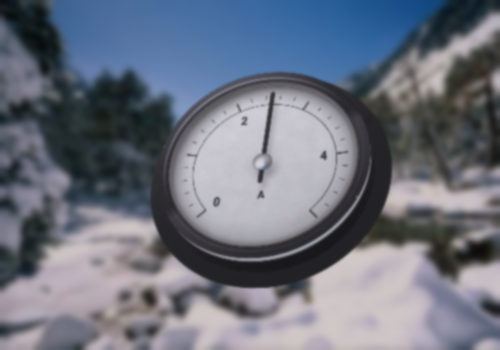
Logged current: 2.5 A
